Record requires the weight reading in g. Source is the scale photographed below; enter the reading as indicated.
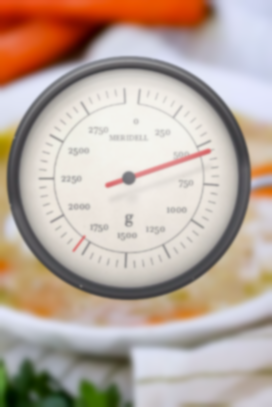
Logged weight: 550 g
